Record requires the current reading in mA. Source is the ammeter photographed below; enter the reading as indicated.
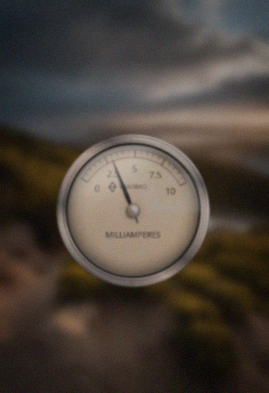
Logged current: 3 mA
